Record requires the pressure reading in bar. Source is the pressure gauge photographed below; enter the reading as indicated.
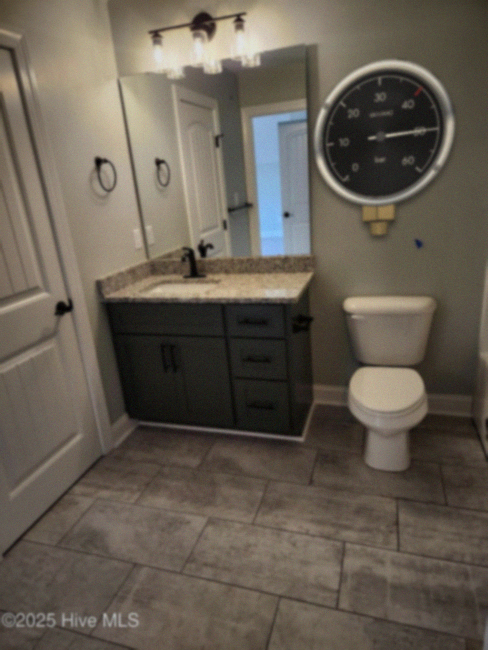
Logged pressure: 50 bar
